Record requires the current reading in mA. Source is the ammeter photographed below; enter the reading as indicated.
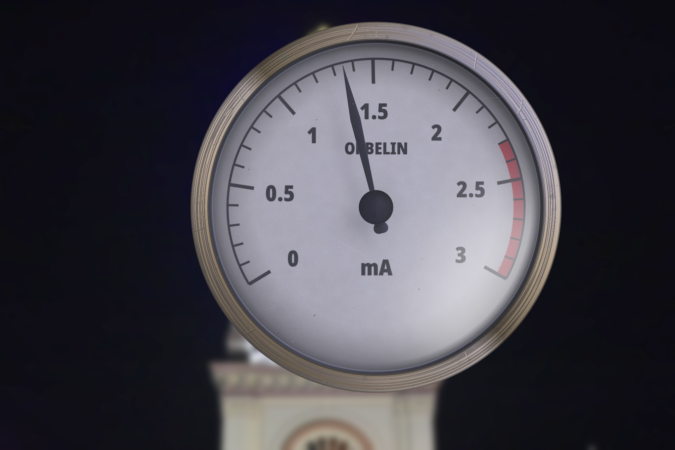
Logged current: 1.35 mA
